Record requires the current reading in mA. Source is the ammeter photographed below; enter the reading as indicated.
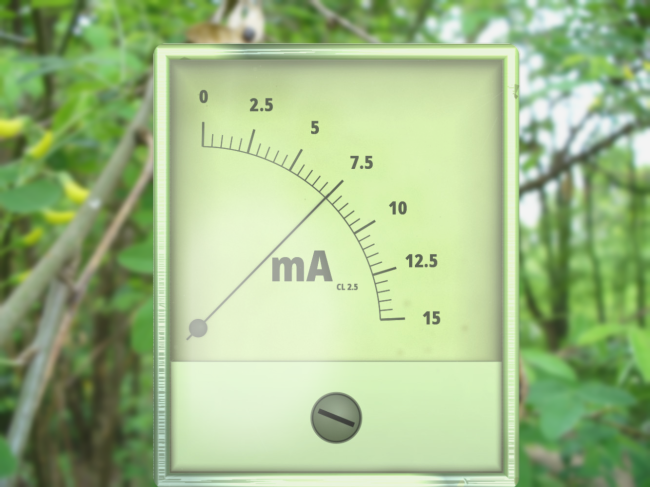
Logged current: 7.5 mA
